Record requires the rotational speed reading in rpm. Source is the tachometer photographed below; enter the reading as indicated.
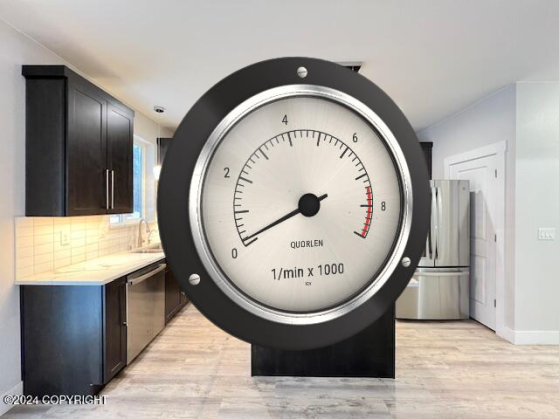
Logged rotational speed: 200 rpm
